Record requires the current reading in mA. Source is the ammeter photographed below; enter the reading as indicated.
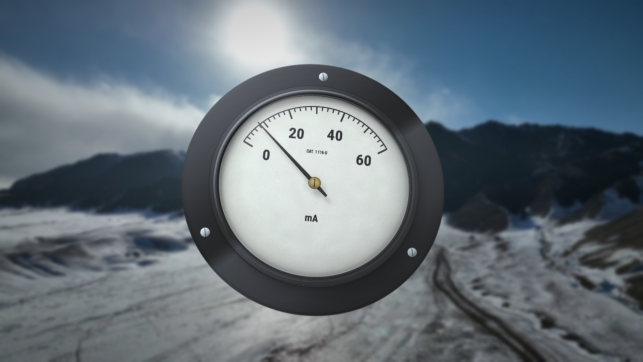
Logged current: 8 mA
